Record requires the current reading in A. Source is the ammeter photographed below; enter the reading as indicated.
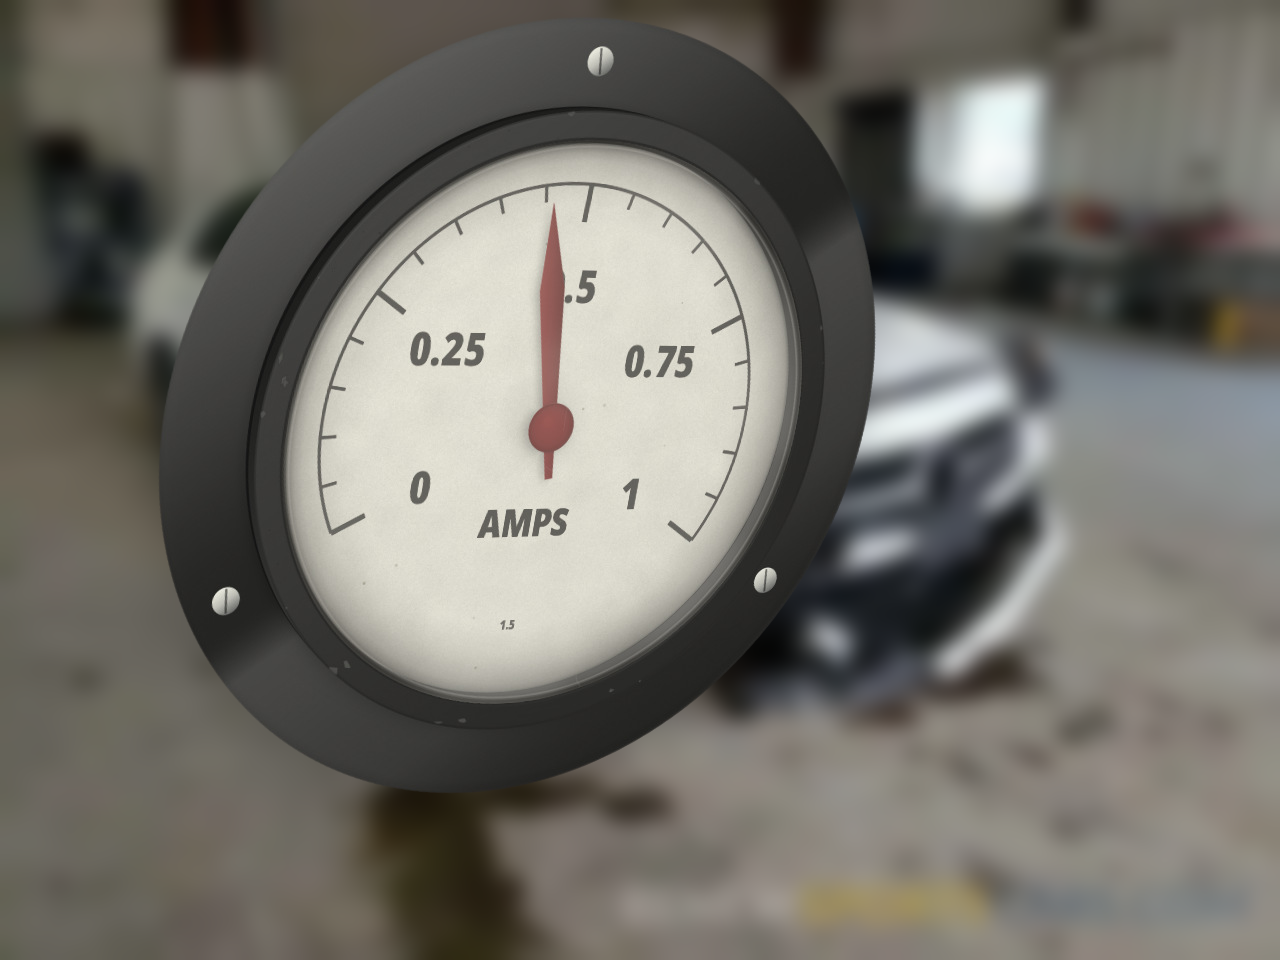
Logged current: 0.45 A
